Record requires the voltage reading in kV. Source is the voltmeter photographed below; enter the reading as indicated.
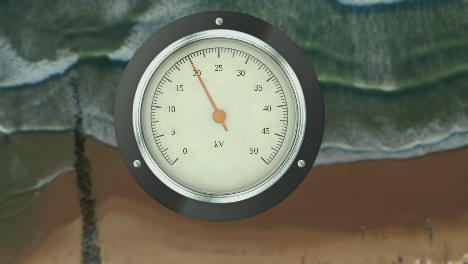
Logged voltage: 20 kV
